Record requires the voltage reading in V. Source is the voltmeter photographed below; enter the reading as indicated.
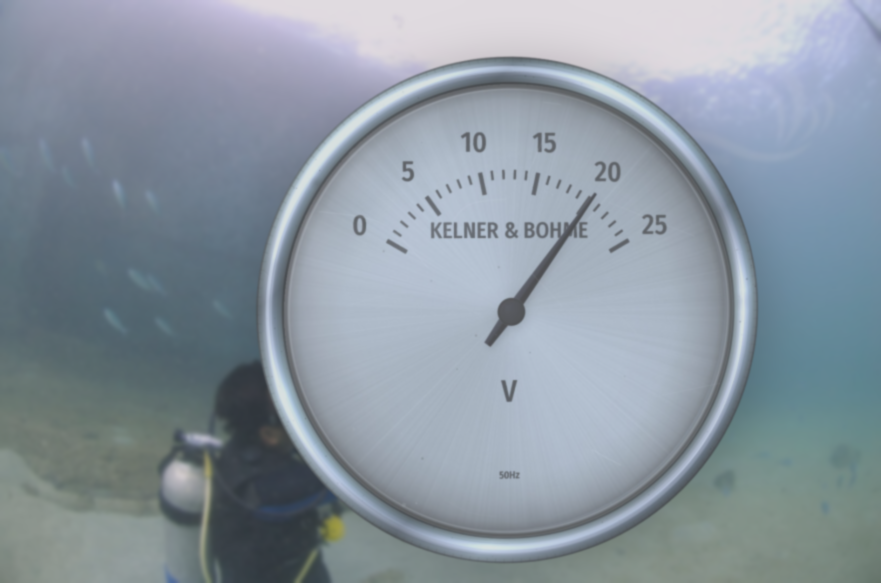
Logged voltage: 20 V
